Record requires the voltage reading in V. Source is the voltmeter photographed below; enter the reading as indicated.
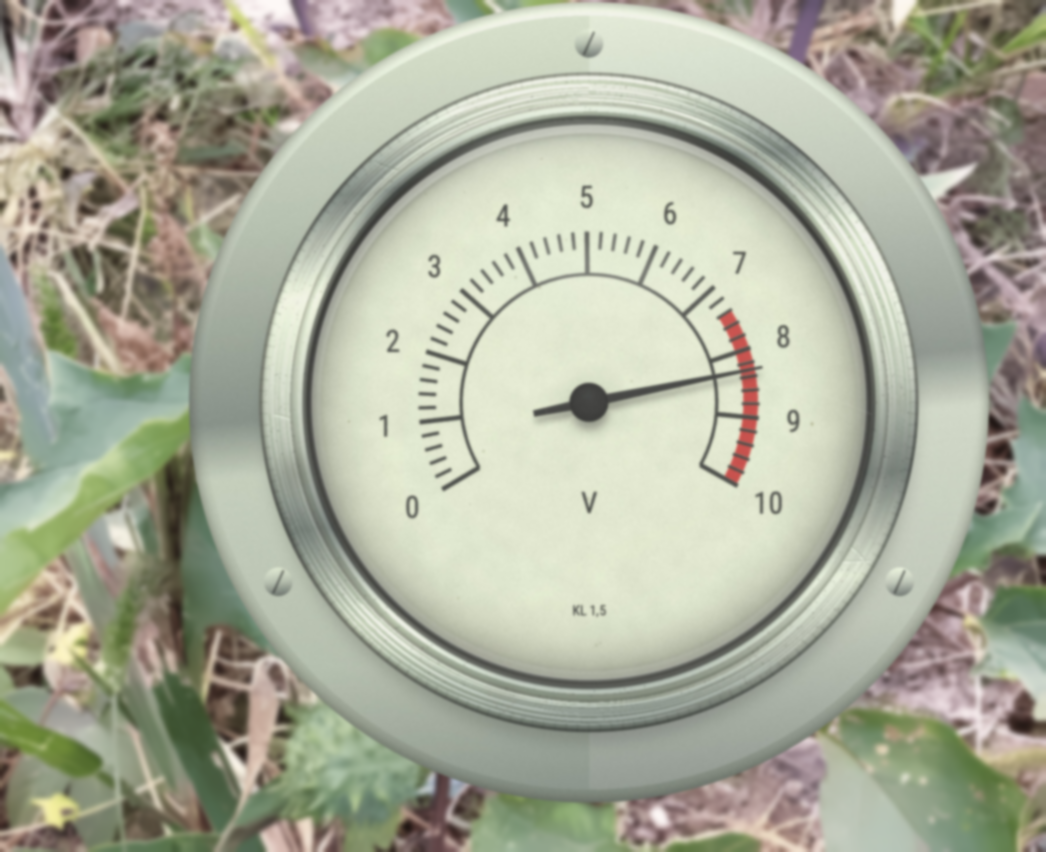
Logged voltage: 8.3 V
